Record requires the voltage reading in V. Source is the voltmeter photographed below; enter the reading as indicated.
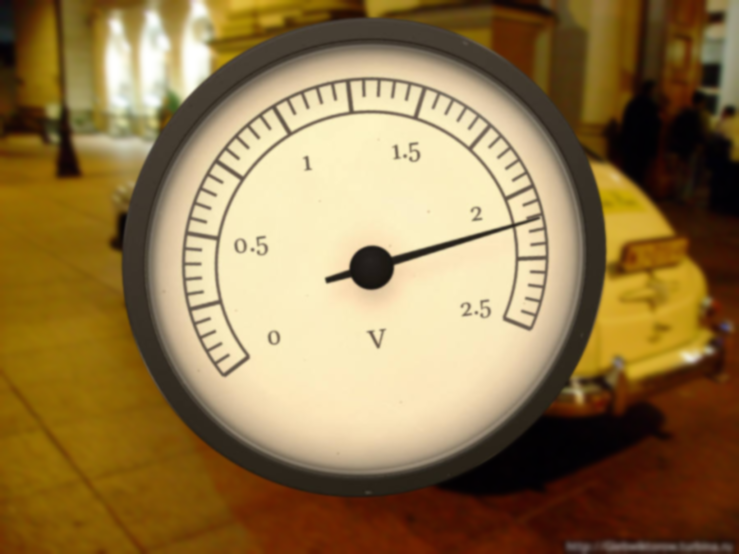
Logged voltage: 2.1 V
